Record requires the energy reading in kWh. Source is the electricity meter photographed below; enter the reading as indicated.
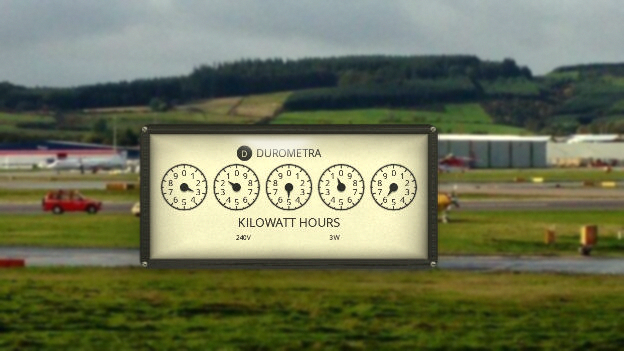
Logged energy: 31506 kWh
